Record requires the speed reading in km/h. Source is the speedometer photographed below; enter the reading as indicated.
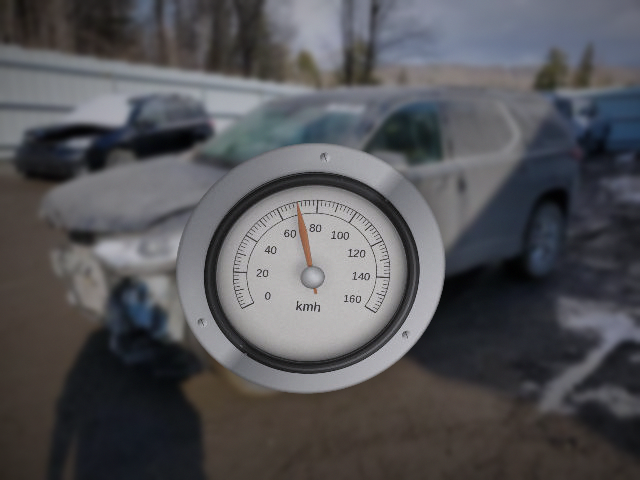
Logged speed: 70 km/h
